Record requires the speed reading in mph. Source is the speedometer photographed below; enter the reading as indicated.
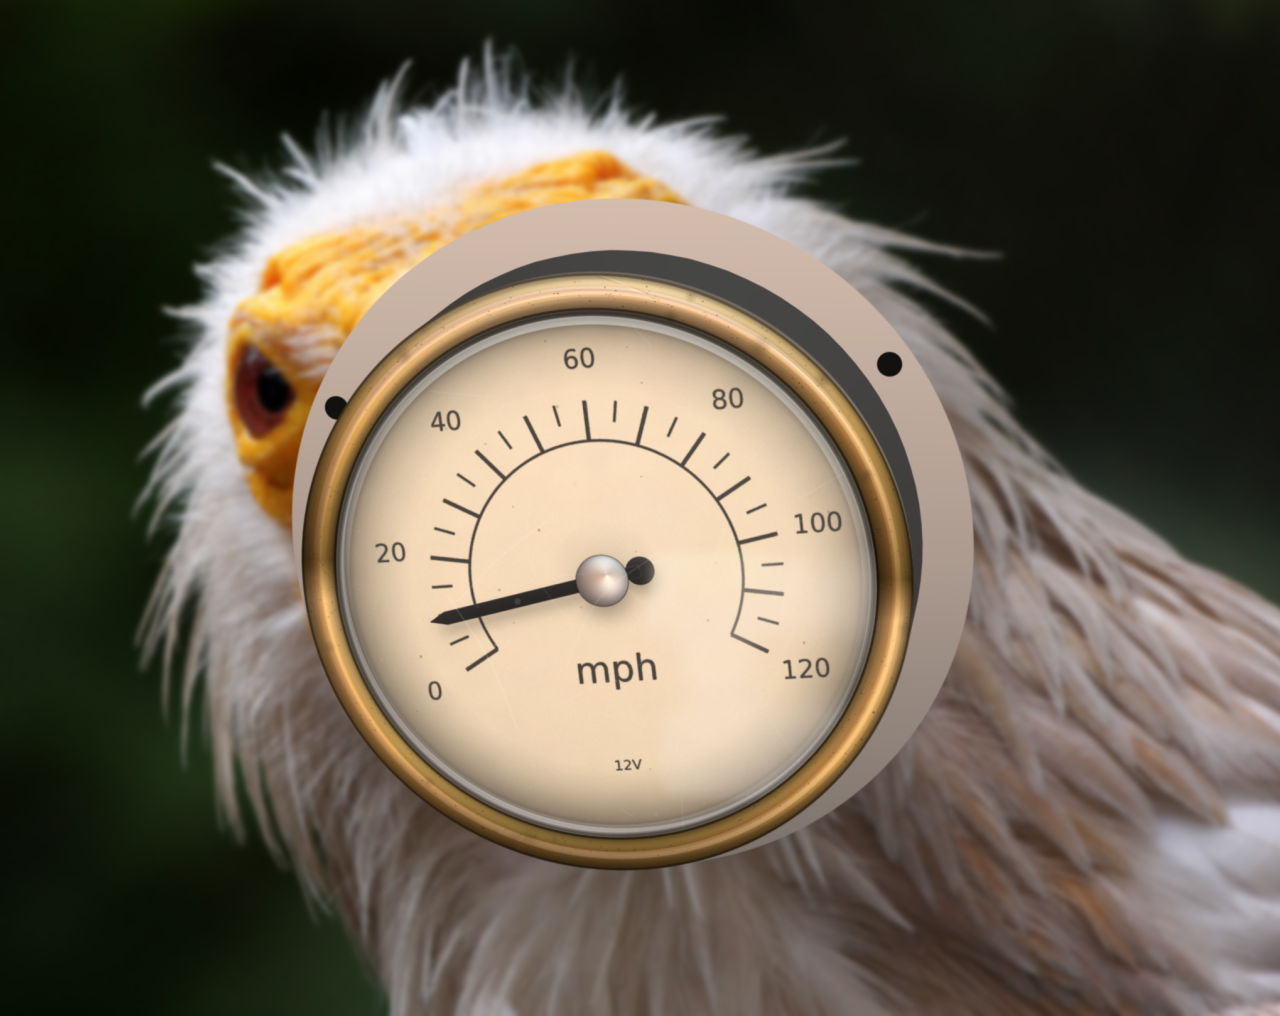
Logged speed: 10 mph
